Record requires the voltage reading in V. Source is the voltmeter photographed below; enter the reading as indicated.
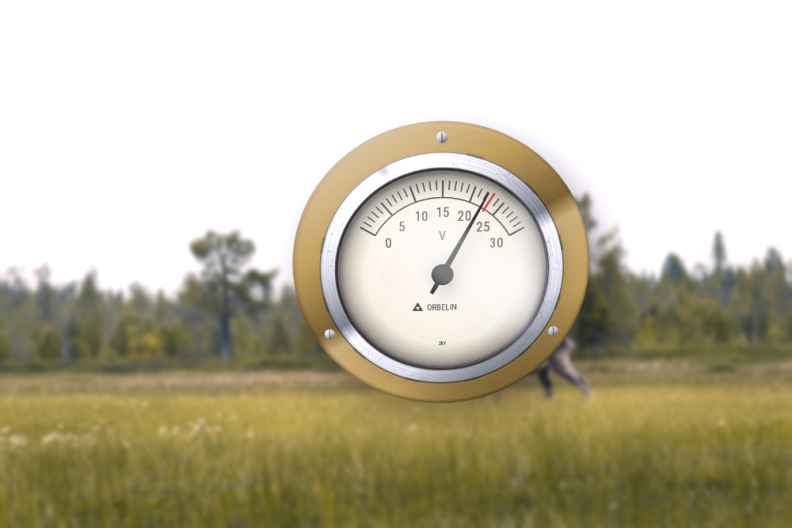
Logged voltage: 22 V
